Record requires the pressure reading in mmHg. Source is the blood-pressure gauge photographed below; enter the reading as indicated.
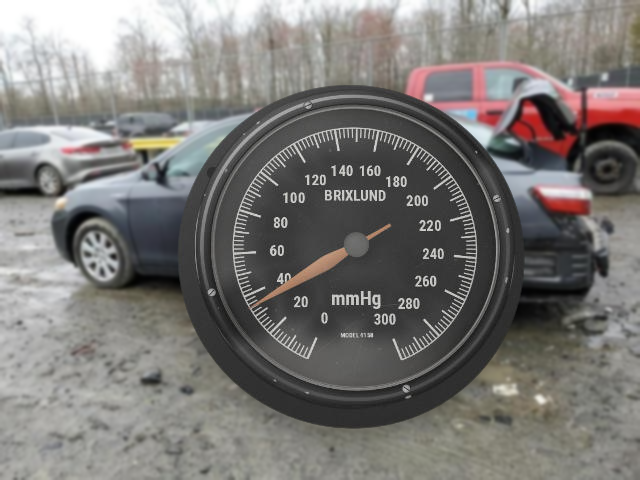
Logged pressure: 34 mmHg
